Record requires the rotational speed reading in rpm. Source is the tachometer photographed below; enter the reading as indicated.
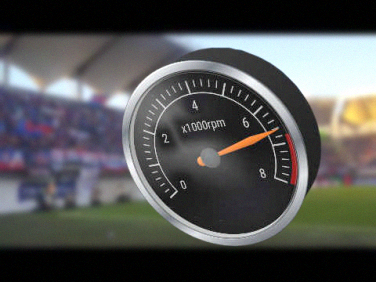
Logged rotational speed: 6600 rpm
